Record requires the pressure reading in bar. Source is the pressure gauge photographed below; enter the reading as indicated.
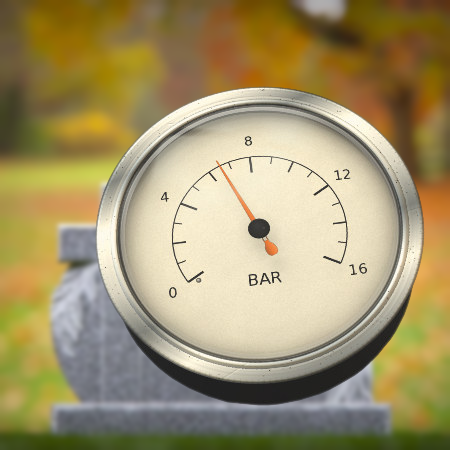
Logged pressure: 6.5 bar
